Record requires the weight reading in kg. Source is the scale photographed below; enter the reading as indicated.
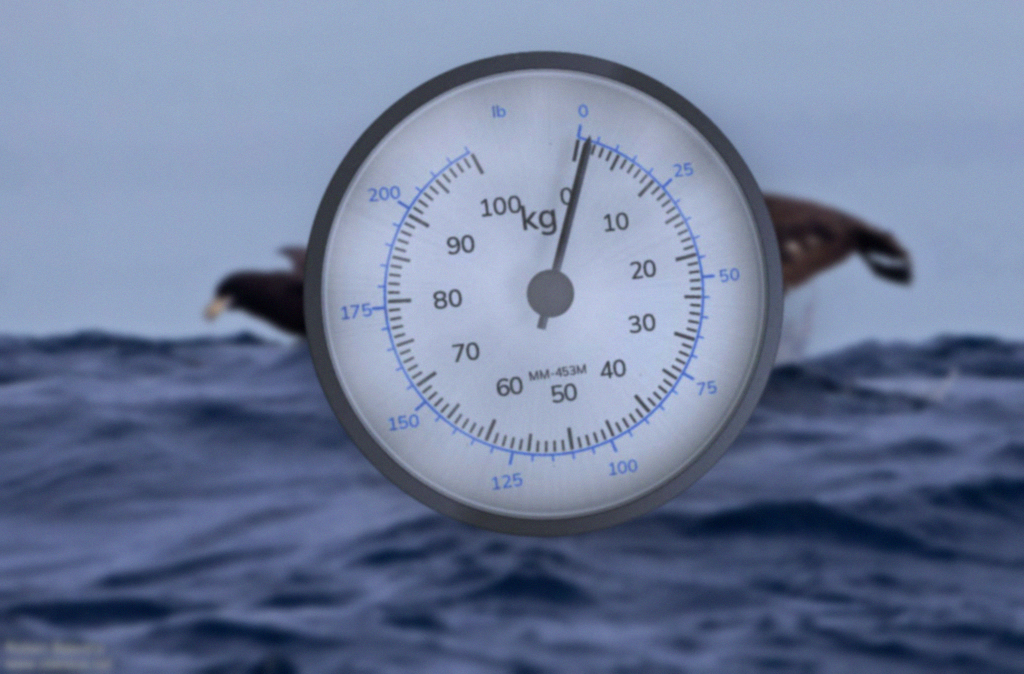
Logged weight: 1 kg
